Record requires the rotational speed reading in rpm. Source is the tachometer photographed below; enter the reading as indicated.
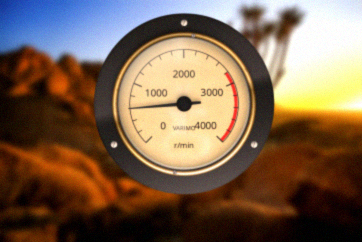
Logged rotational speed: 600 rpm
